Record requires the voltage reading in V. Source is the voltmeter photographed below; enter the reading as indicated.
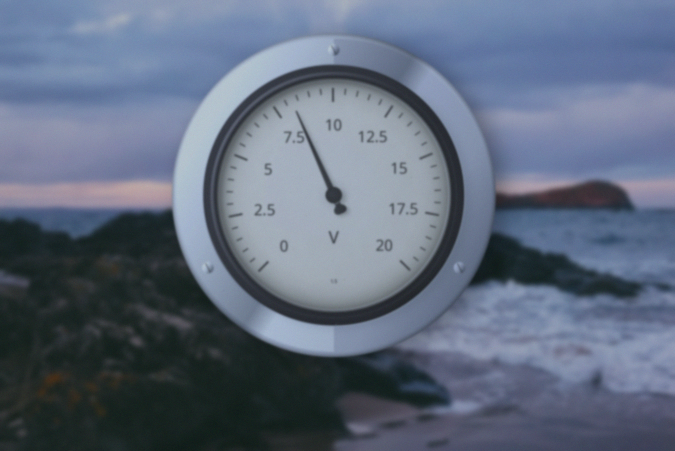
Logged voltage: 8.25 V
